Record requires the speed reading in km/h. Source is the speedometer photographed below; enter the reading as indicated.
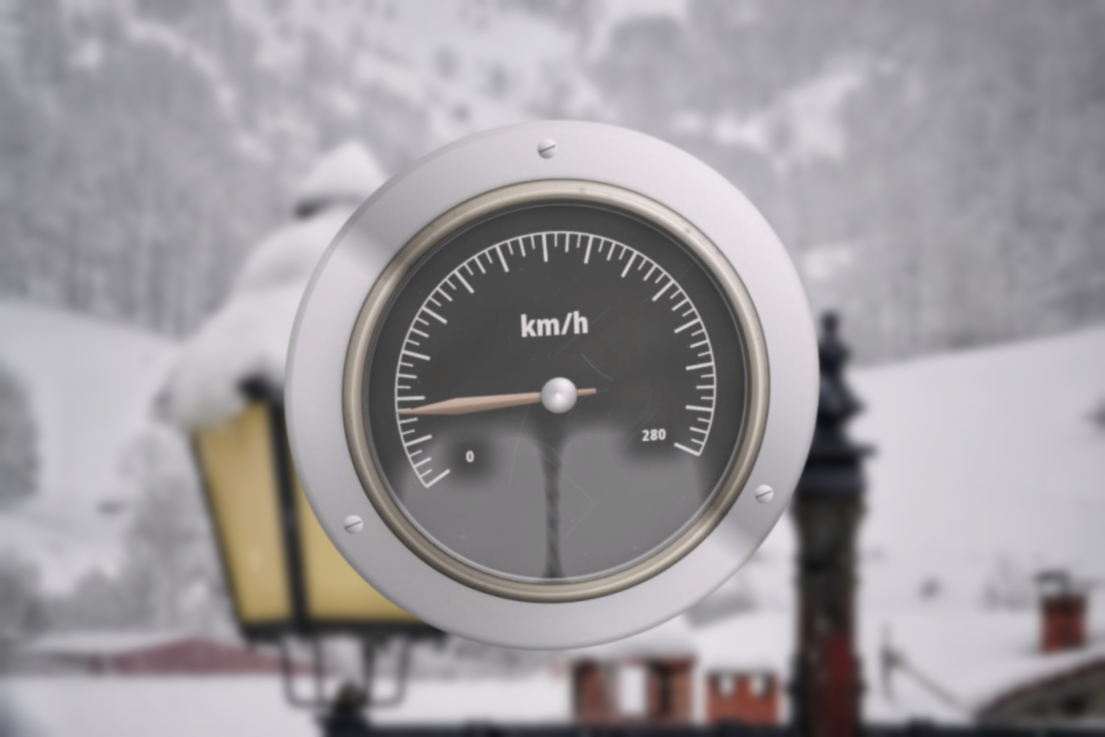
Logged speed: 35 km/h
